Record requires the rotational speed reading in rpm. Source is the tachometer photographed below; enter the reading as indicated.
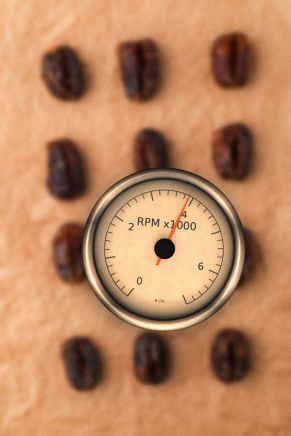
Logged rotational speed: 3900 rpm
